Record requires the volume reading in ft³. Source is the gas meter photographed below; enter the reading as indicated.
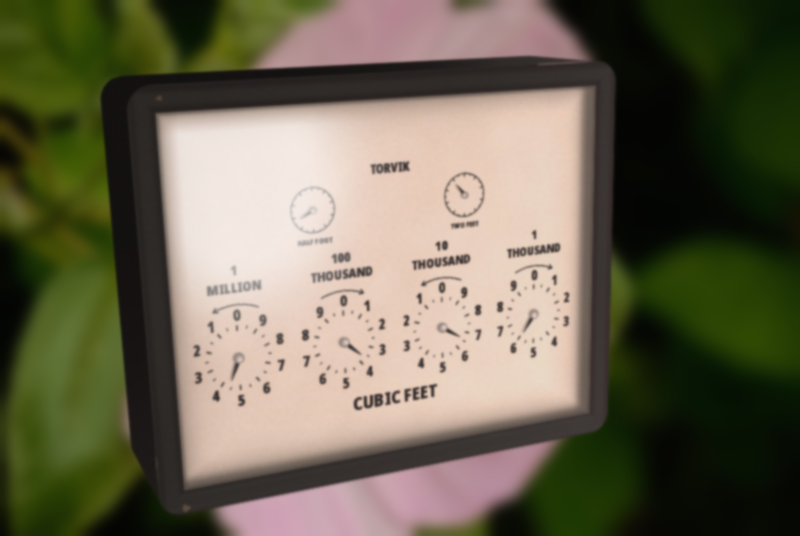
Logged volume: 436600 ft³
